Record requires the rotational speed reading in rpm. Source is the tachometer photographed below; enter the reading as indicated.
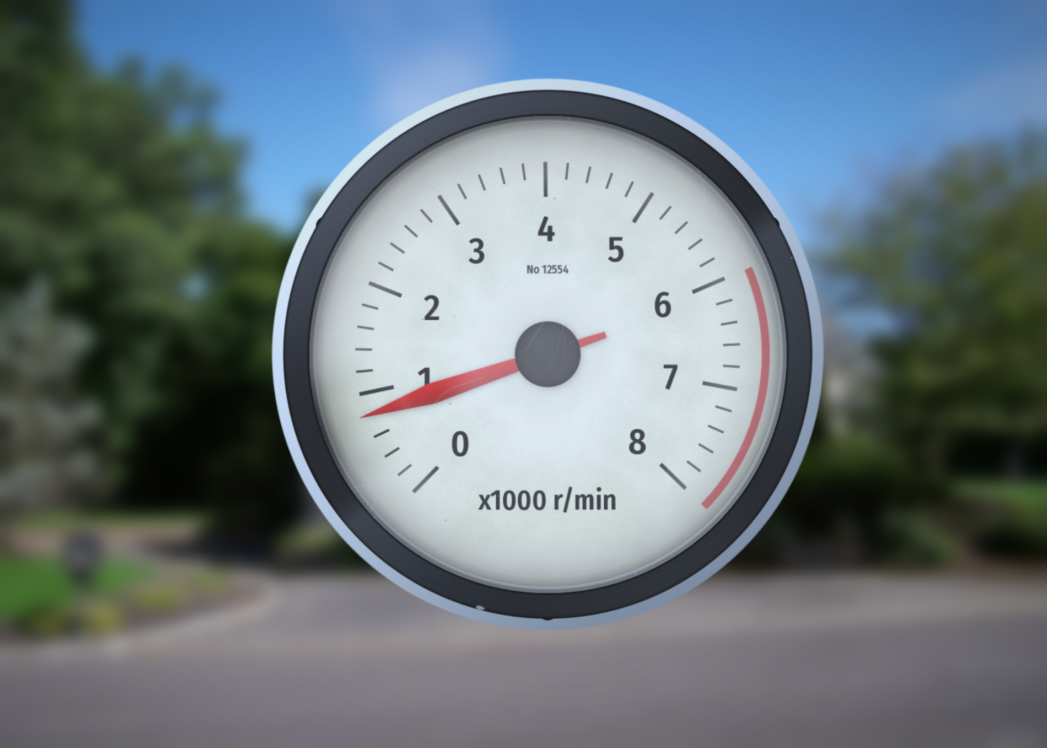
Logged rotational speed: 800 rpm
